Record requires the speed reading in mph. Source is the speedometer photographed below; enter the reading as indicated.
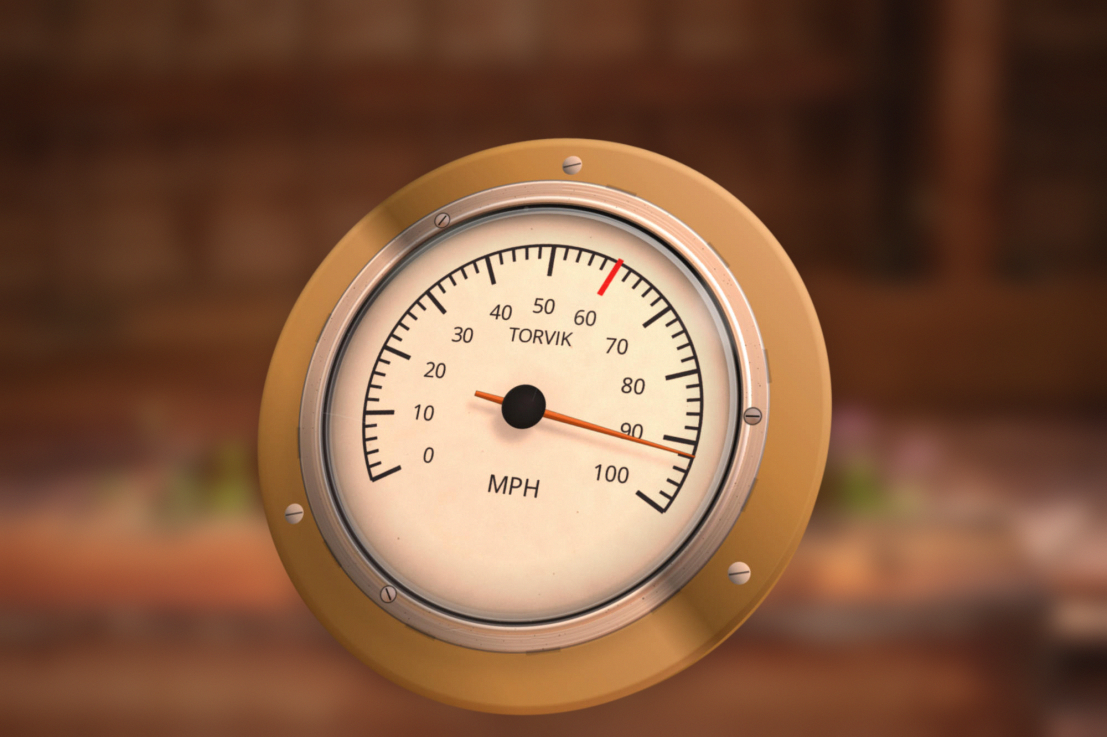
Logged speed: 92 mph
